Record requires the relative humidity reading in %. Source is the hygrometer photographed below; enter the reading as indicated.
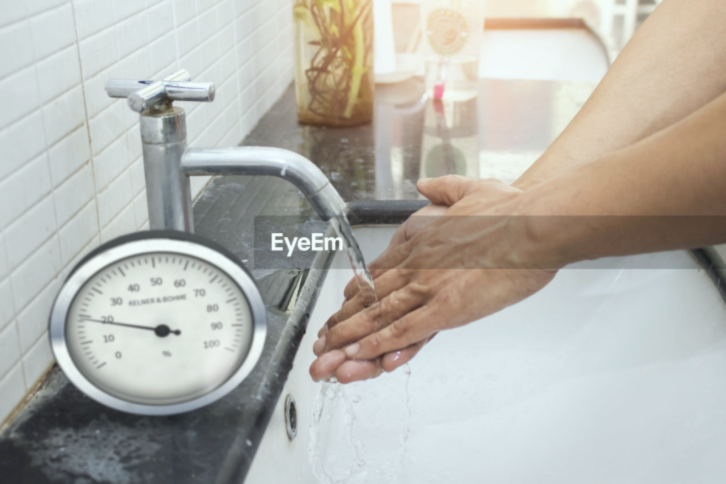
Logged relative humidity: 20 %
